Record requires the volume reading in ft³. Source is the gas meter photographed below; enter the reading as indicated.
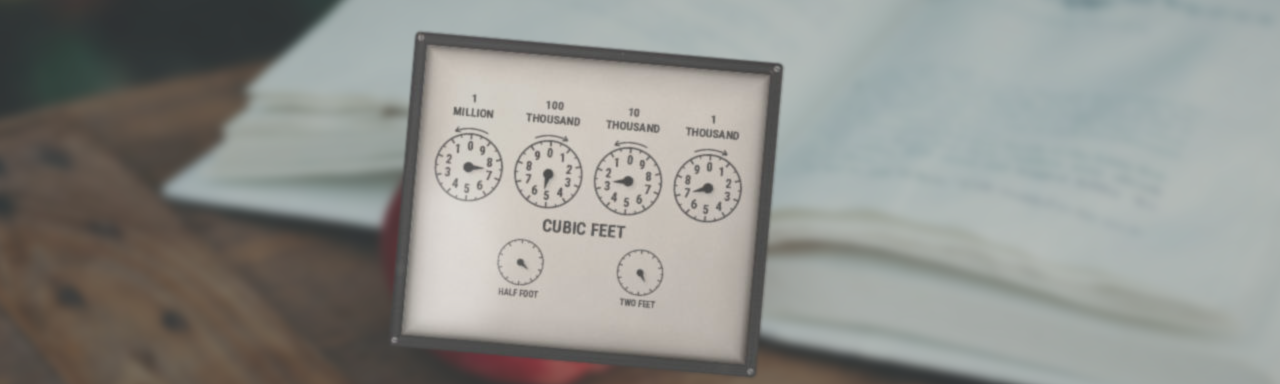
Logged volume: 752700 ft³
